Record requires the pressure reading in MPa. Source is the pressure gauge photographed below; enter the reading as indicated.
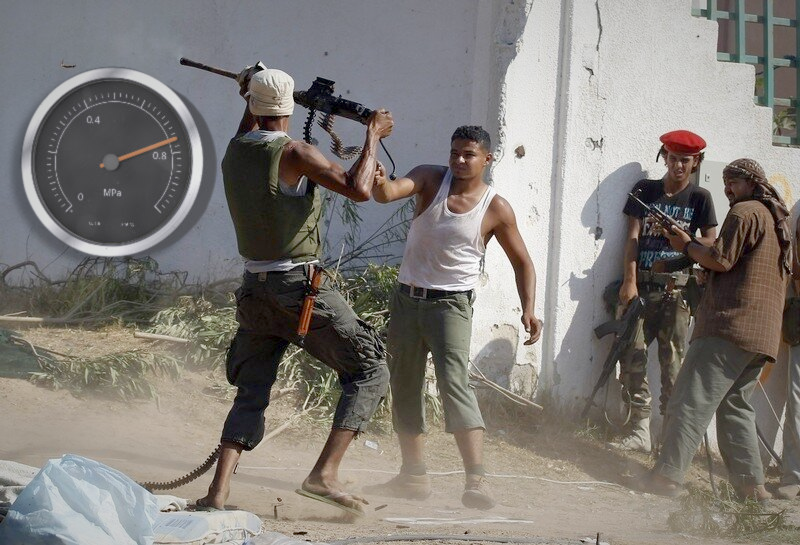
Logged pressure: 0.76 MPa
